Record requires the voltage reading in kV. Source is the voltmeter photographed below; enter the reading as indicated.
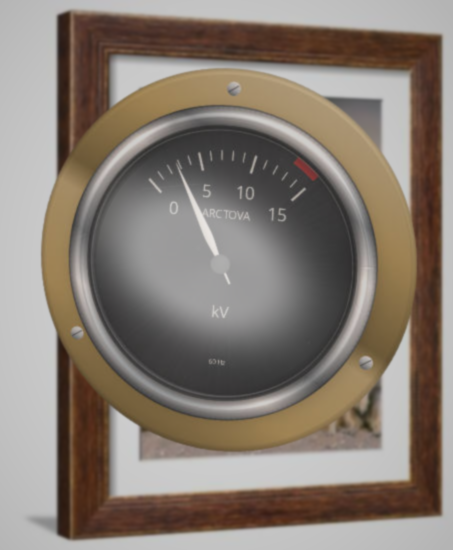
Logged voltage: 3 kV
